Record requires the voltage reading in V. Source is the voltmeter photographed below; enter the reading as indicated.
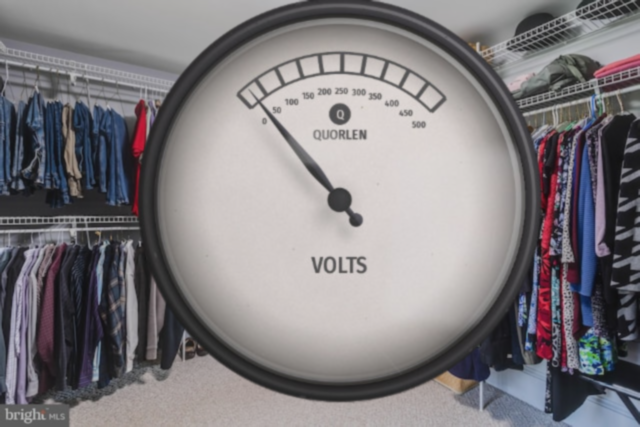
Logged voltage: 25 V
